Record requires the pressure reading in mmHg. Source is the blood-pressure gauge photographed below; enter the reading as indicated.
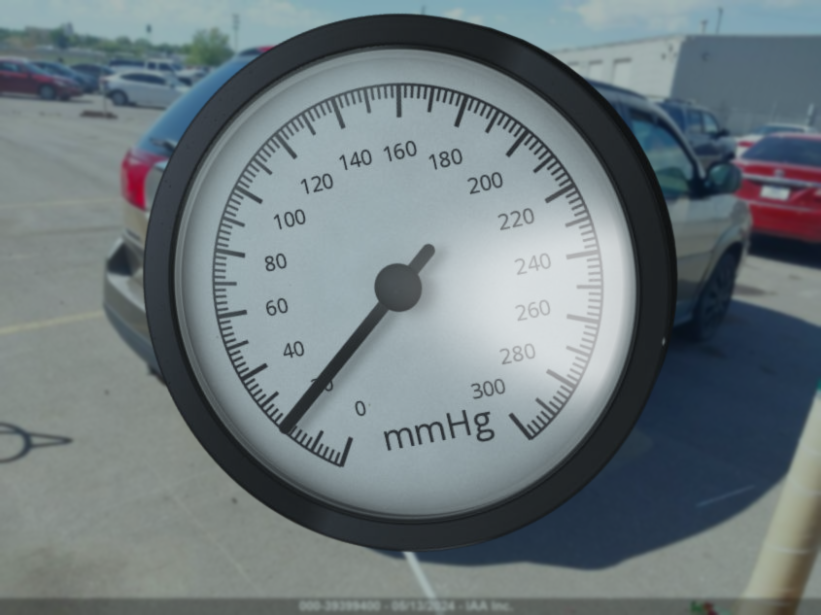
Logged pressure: 20 mmHg
